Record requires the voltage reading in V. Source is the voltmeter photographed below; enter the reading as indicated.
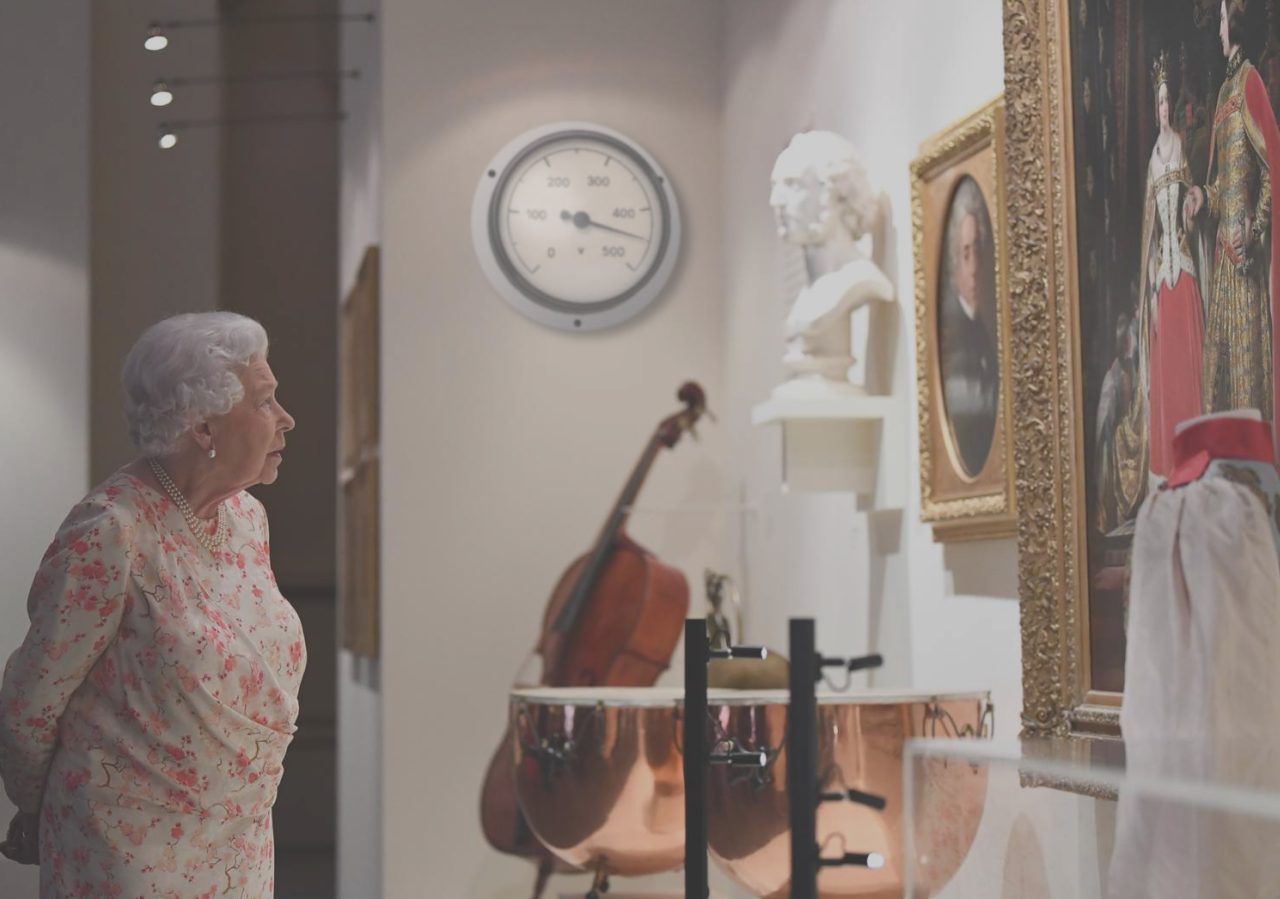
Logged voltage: 450 V
